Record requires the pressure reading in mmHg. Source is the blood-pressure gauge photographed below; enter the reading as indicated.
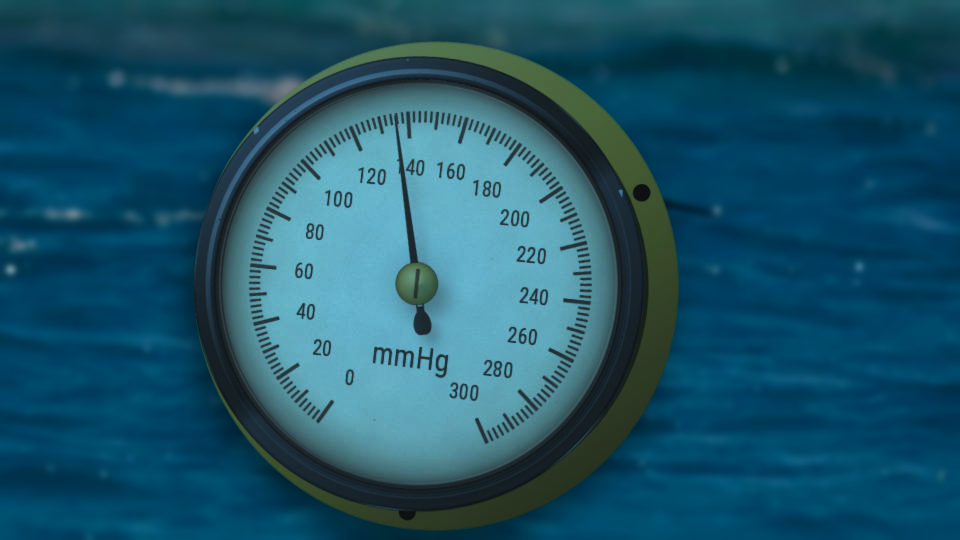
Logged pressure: 136 mmHg
